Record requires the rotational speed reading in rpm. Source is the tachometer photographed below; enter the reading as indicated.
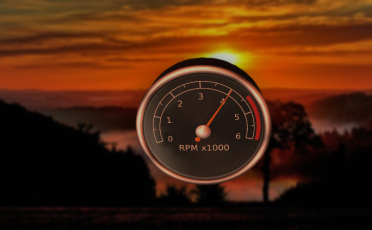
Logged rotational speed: 4000 rpm
